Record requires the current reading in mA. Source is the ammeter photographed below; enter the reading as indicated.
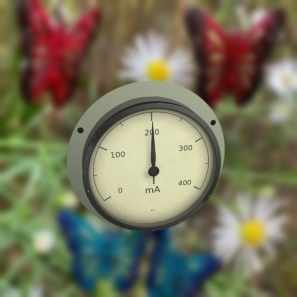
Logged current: 200 mA
